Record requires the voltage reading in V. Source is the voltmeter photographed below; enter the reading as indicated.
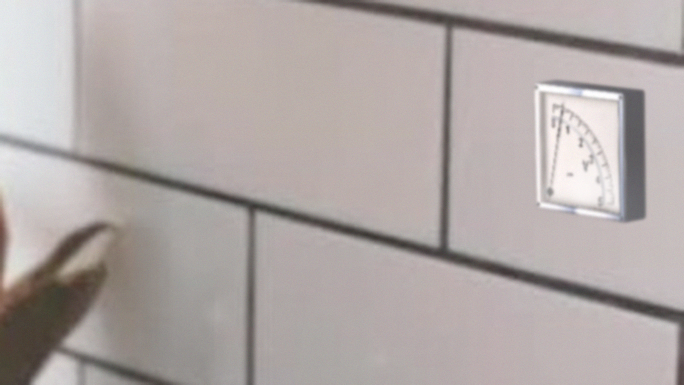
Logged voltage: 0.5 V
